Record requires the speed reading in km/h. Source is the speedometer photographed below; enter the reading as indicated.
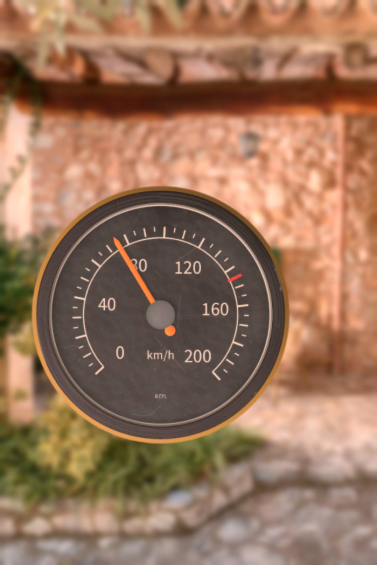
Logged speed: 75 km/h
